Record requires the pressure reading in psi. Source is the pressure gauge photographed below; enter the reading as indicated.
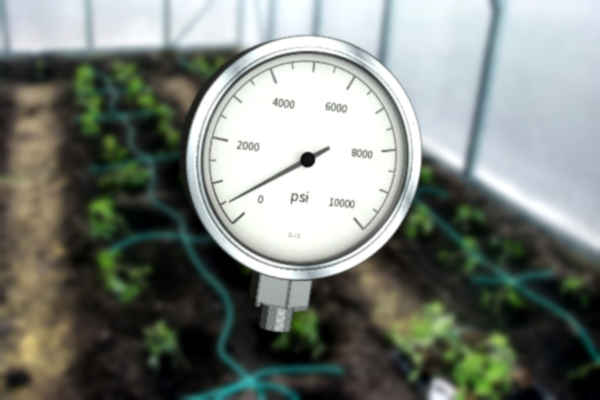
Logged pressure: 500 psi
